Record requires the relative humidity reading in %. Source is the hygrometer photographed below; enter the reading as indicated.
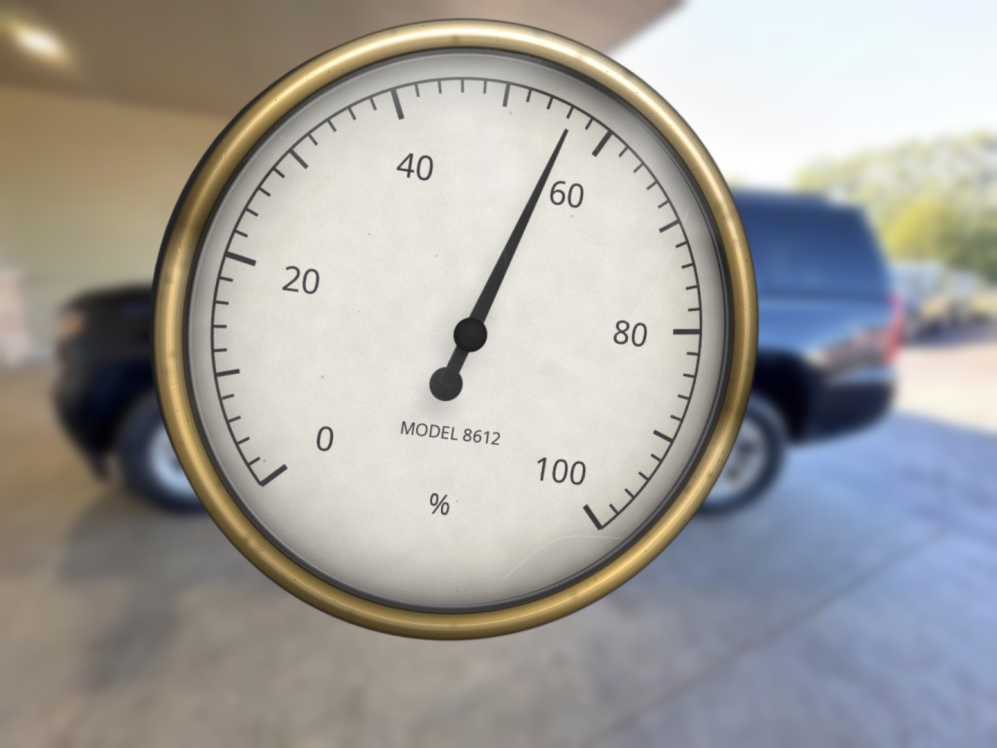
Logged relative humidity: 56 %
